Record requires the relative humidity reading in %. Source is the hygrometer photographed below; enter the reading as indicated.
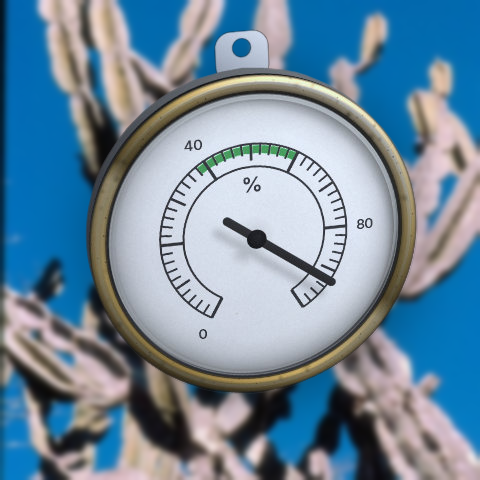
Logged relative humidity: 92 %
